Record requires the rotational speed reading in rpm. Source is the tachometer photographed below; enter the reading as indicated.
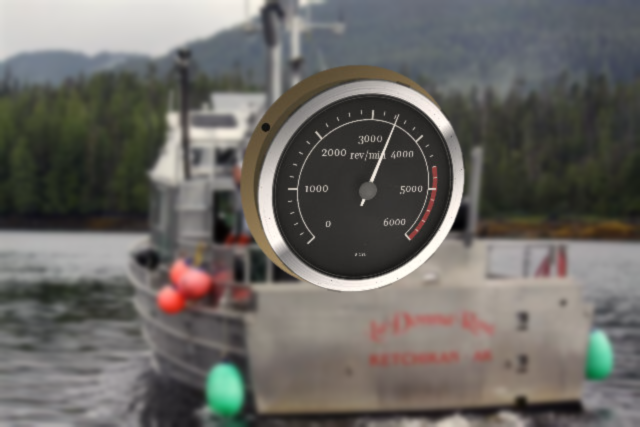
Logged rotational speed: 3400 rpm
